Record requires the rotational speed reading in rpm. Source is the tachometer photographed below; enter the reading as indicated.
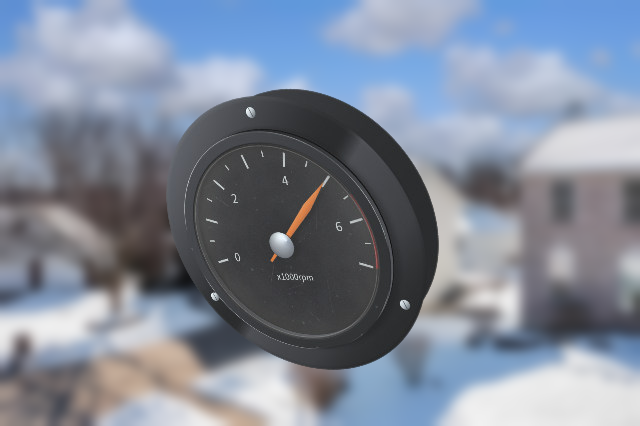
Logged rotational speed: 5000 rpm
